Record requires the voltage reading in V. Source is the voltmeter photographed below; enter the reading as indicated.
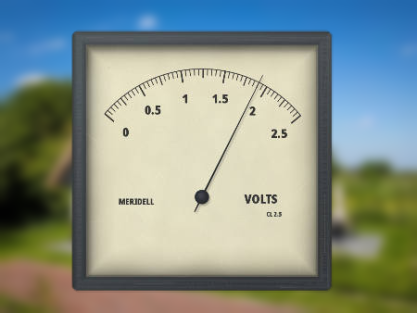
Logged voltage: 1.9 V
